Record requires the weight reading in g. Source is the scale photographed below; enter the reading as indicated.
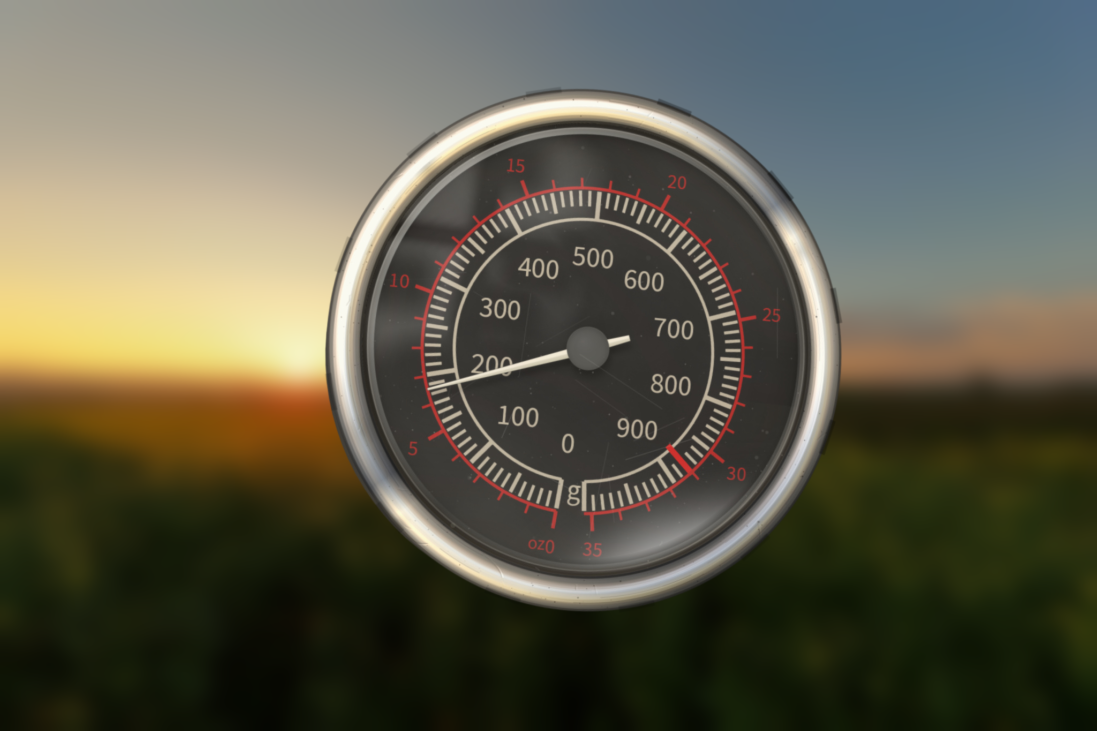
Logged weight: 185 g
